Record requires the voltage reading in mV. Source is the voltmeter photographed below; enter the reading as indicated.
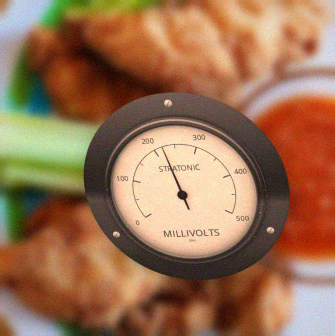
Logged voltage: 225 mV
